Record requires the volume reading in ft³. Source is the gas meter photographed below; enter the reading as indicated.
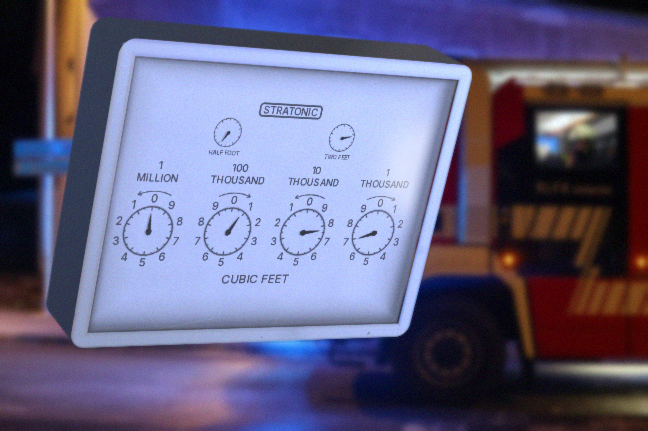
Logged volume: 7700 ft³
